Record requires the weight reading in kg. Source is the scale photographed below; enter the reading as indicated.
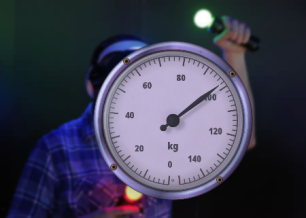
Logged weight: 98 kg
